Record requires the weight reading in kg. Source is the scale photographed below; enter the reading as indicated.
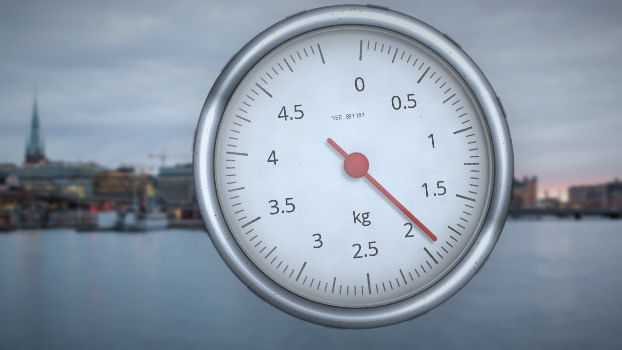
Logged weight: 1.9 kg
